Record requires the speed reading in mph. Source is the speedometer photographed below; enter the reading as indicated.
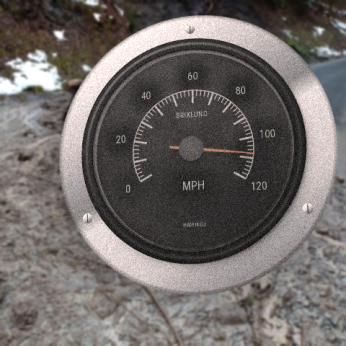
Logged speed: 108 mph
